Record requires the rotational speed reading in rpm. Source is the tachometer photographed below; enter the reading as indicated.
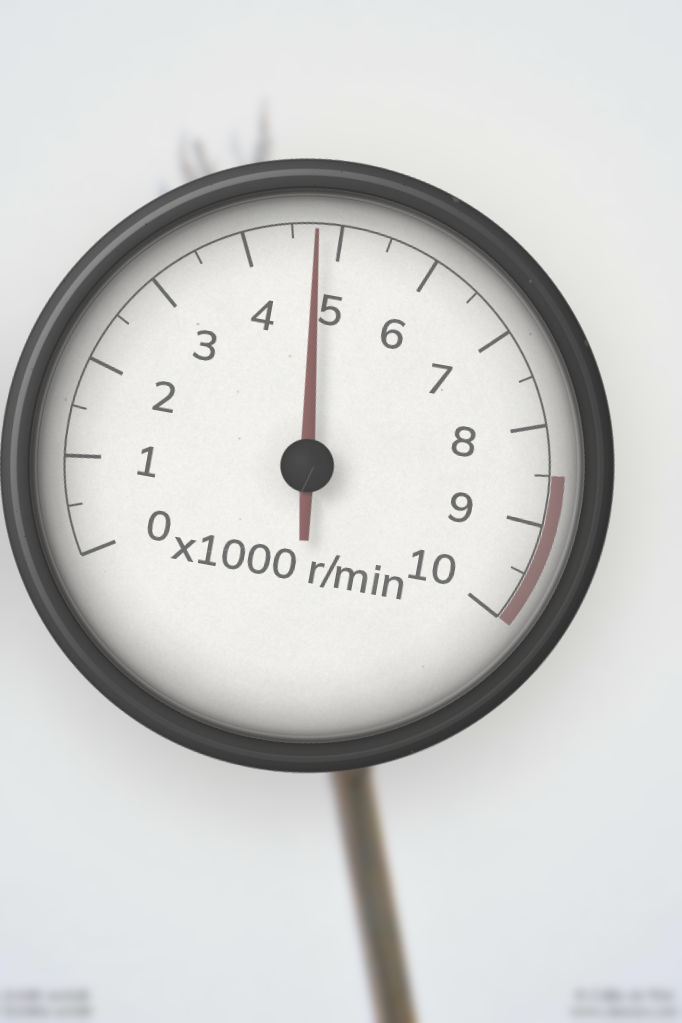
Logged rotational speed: 4750 rpm
